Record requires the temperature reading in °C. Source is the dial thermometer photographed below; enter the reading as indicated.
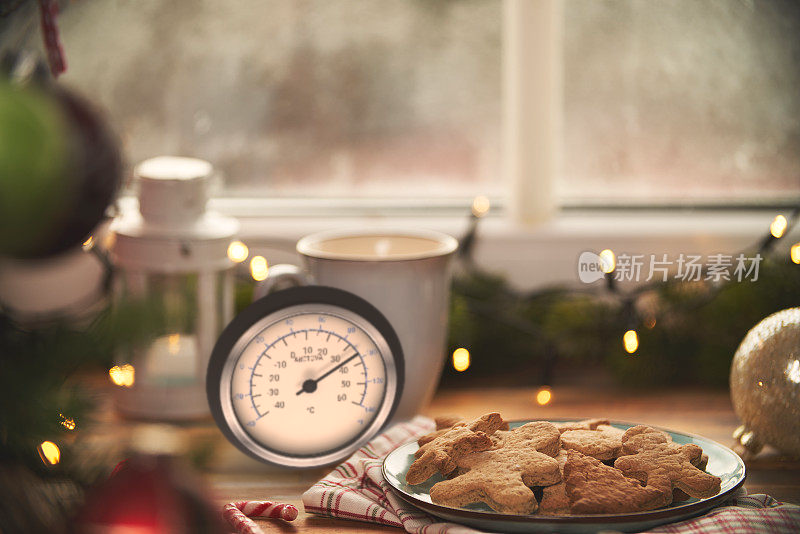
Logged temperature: 35 °C
